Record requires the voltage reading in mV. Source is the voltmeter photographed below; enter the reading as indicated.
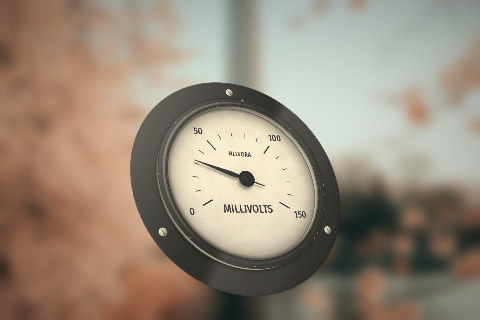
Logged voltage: 30 mV
